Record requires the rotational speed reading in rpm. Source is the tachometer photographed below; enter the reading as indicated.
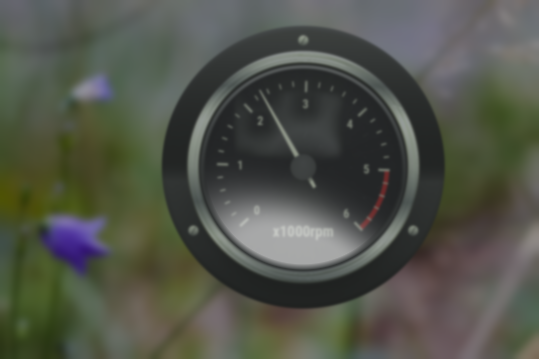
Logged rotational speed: 2300 rpm
